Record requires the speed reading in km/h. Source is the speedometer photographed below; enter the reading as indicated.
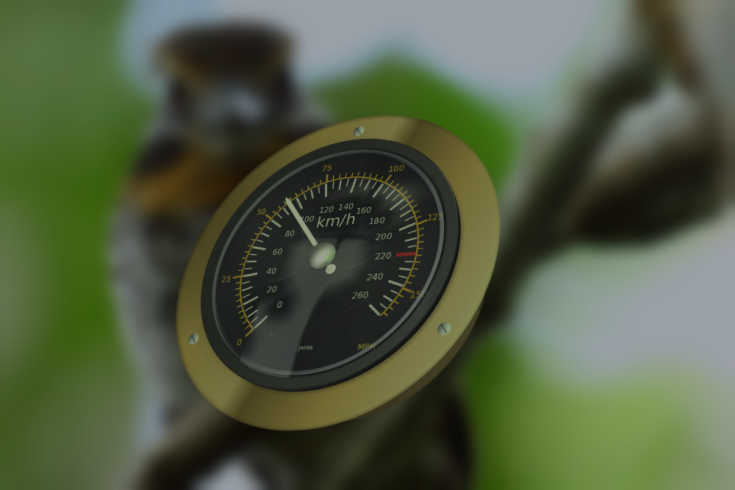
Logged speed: 95 km/h
